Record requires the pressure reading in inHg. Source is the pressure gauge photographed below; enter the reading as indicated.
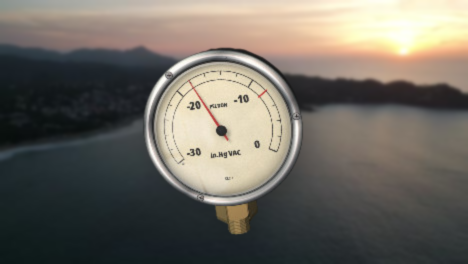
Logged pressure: -18 inHg
